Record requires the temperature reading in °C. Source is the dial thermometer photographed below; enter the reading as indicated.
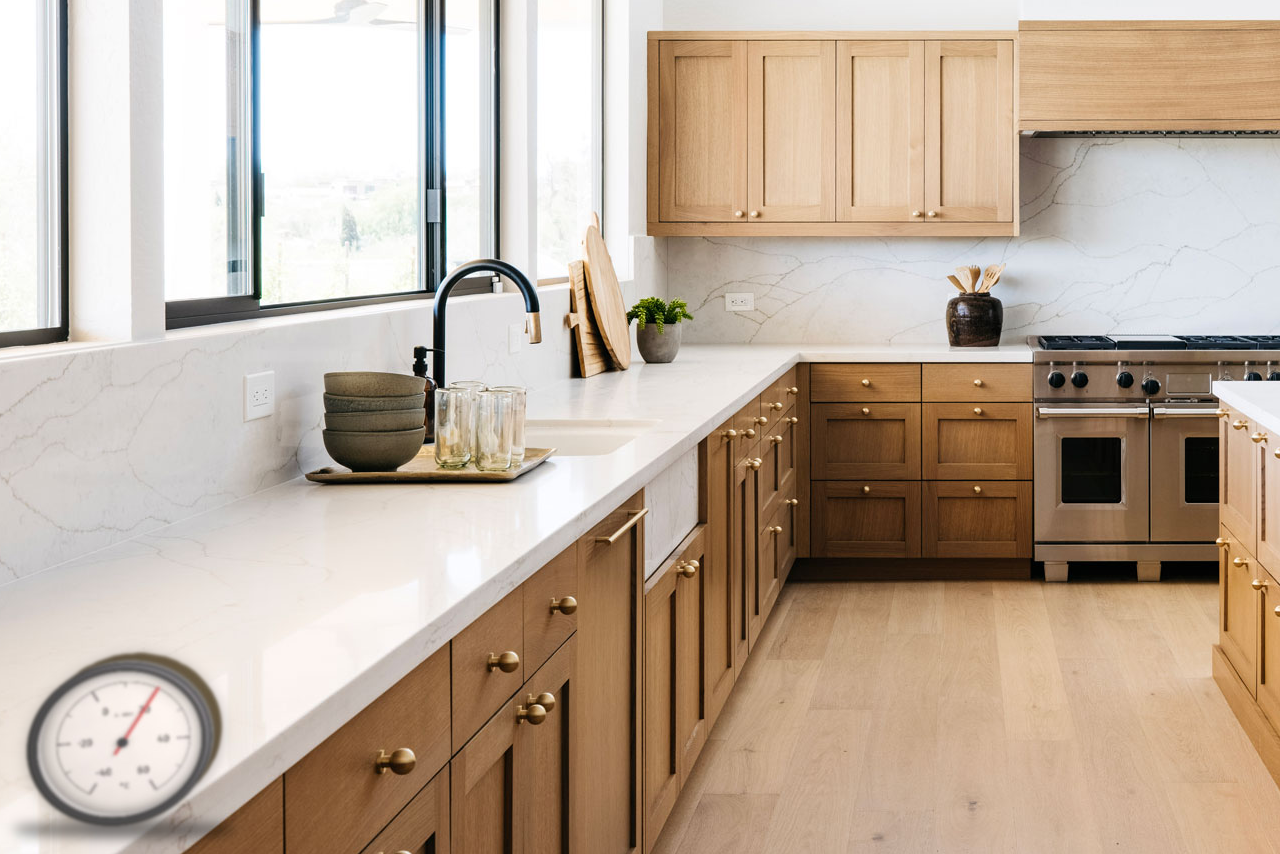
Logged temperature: 20 °C
